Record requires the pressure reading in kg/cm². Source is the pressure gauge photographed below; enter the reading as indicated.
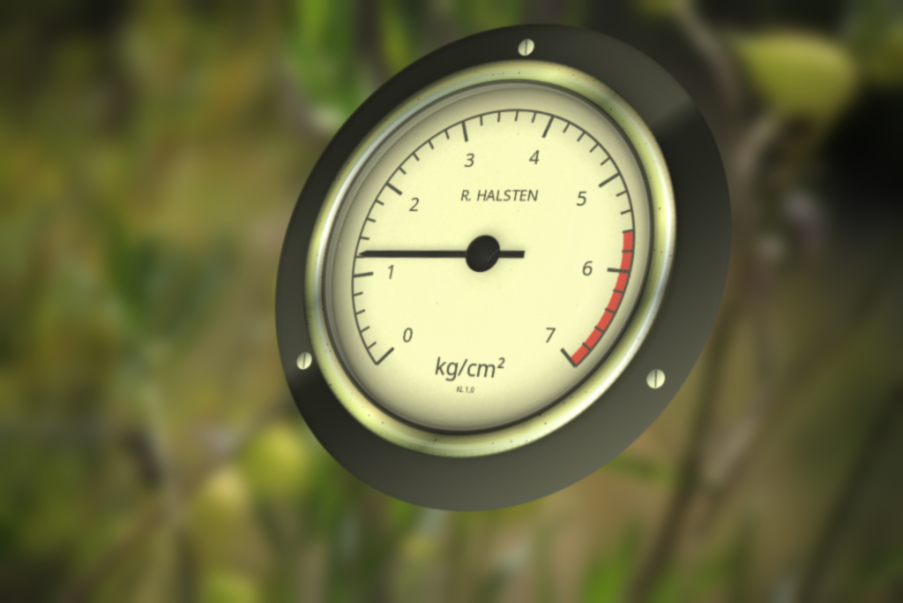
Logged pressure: 1.2 kg/cm²
